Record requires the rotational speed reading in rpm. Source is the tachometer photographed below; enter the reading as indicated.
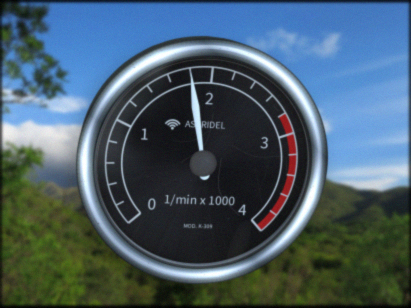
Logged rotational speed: 1800 rpm
